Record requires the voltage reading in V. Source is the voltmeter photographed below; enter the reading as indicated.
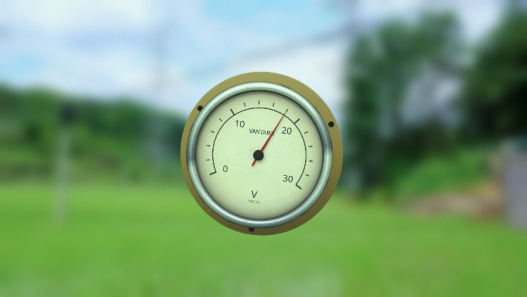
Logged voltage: 18 V
